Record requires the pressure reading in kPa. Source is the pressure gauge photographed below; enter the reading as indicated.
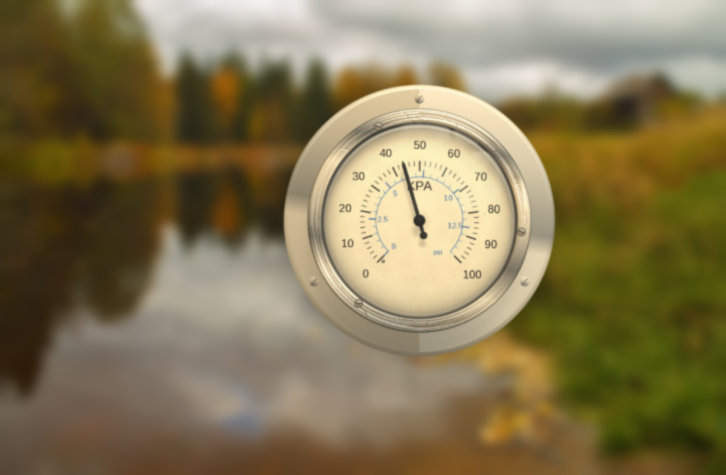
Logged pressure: 44 kPa
